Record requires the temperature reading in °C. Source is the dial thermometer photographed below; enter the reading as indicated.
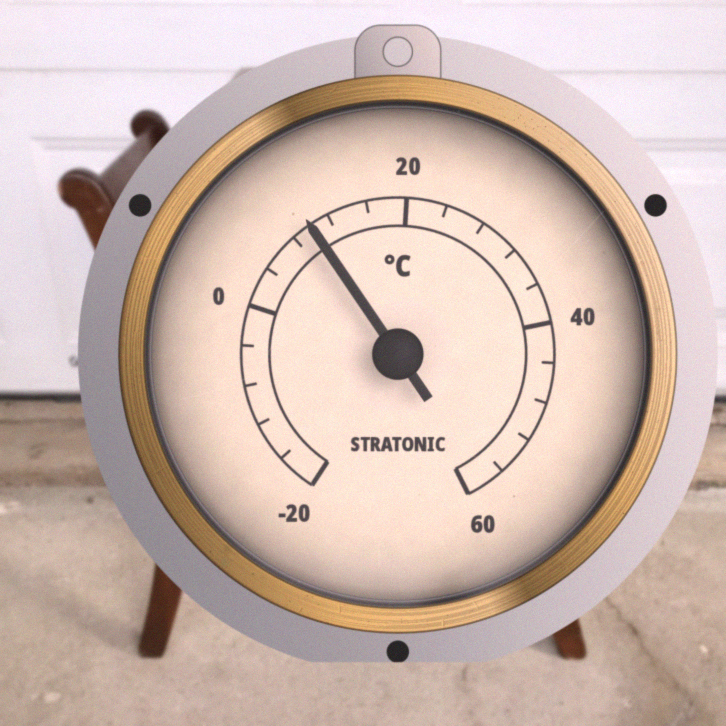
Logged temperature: 10 °C
